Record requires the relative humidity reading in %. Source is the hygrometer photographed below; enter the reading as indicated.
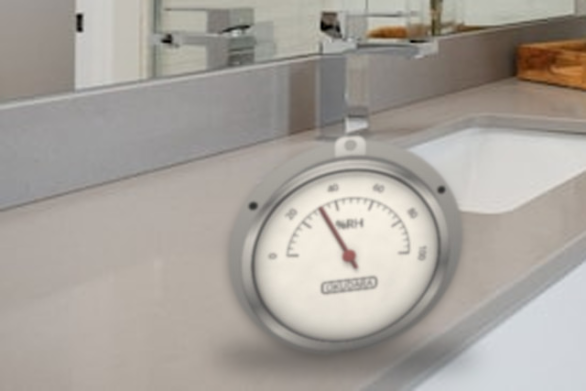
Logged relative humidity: 32 %
